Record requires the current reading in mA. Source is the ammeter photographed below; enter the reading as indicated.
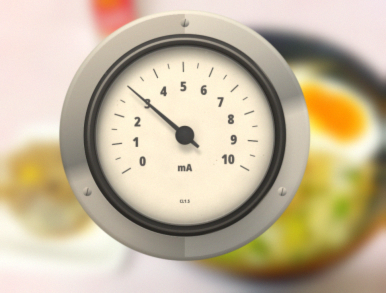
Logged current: 3 mA
